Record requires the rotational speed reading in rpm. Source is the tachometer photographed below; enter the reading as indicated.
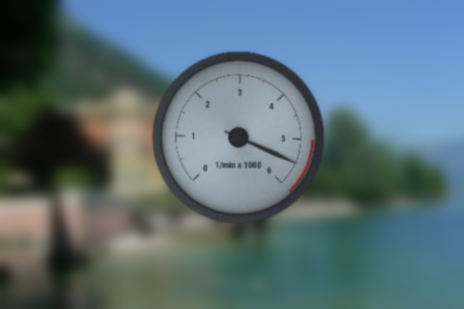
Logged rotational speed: 5500 rpm
